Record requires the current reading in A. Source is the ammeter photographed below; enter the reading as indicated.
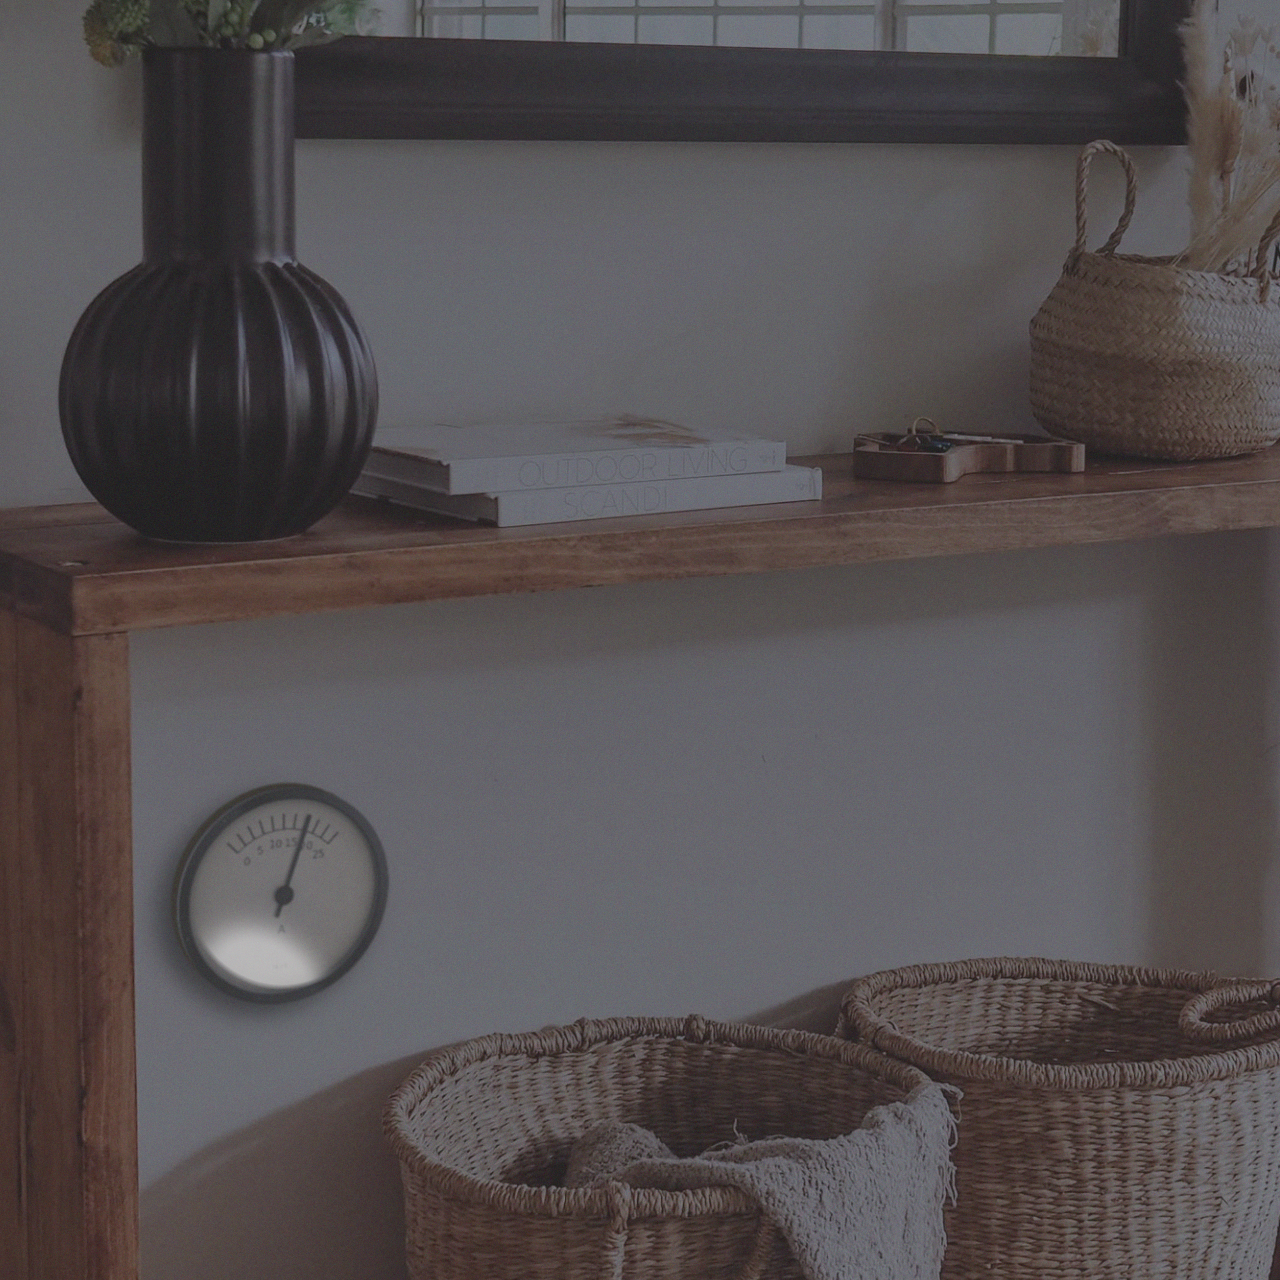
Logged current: 17.5 A
